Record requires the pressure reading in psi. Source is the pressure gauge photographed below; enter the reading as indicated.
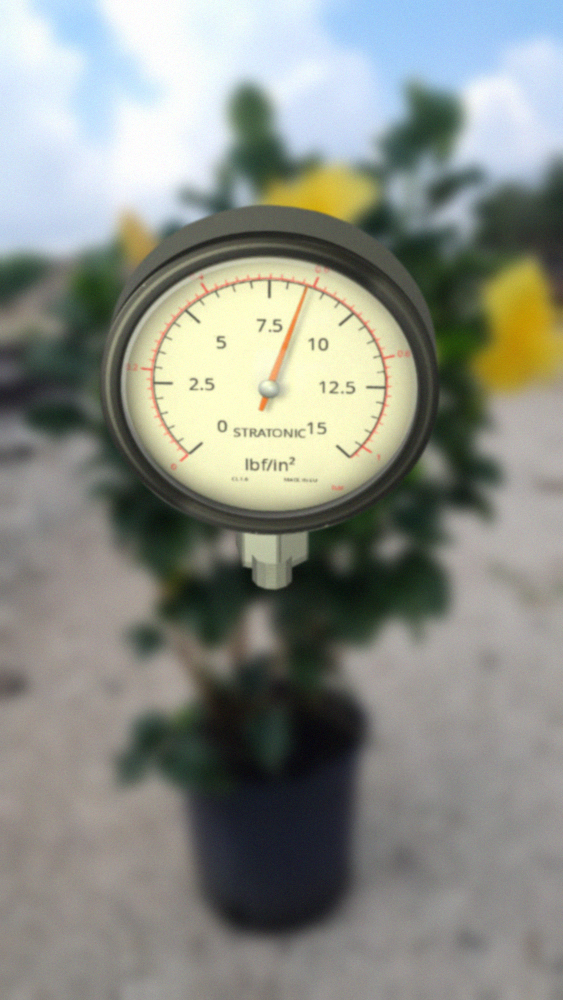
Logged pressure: 8.5 psi
